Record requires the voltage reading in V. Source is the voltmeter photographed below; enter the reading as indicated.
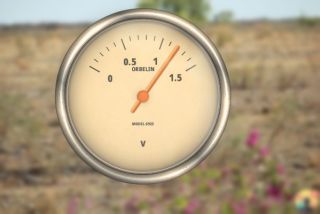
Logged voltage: 1.2 V
